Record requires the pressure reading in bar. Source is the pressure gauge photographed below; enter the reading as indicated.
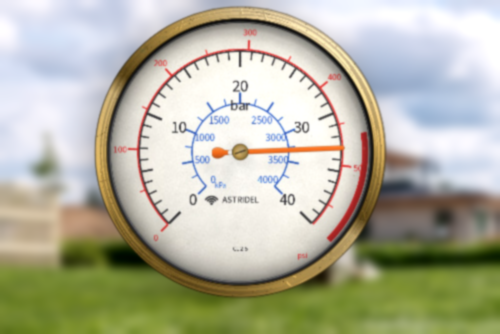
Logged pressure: 33 bar
